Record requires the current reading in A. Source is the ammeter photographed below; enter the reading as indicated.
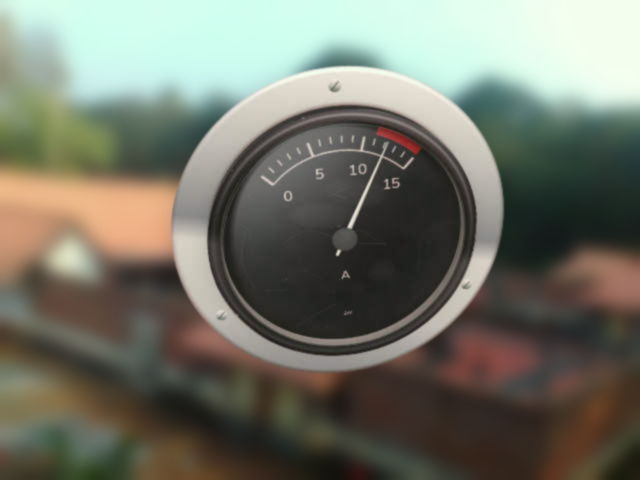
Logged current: 12 A
